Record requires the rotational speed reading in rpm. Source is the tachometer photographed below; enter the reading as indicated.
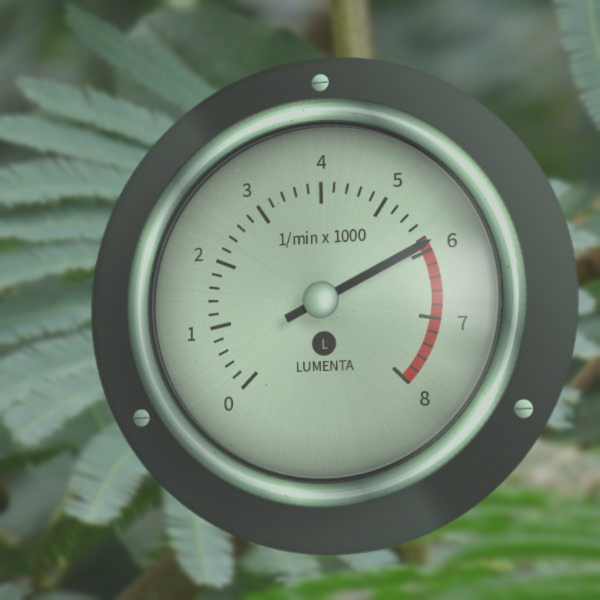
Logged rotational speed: 5900 rpm
